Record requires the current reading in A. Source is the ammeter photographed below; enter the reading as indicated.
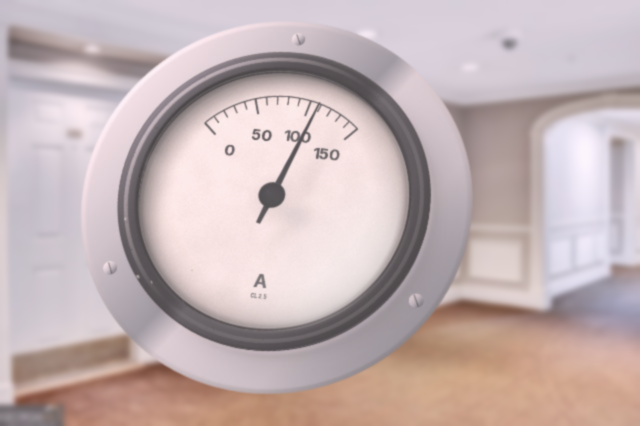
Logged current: 110 A
